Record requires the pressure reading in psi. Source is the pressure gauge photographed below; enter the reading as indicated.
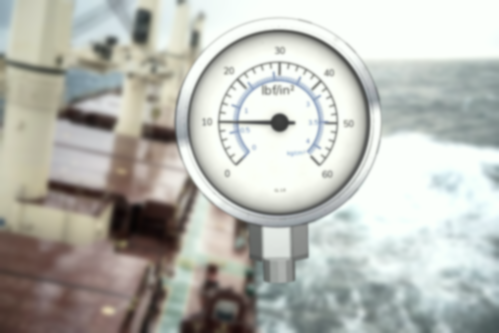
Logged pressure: 10 psi
